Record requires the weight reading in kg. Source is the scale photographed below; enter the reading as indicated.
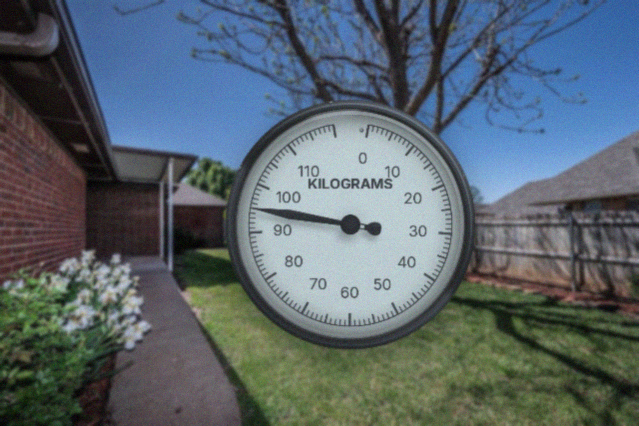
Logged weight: 95 kg
